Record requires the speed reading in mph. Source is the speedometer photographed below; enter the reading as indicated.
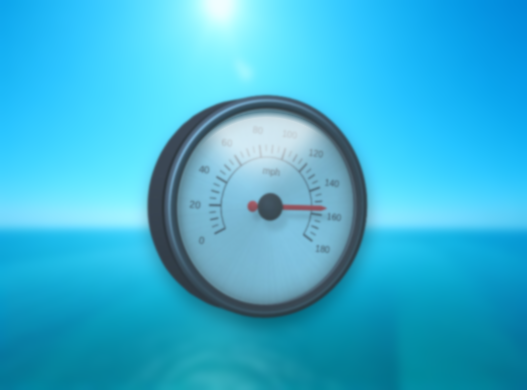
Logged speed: 155 mph
